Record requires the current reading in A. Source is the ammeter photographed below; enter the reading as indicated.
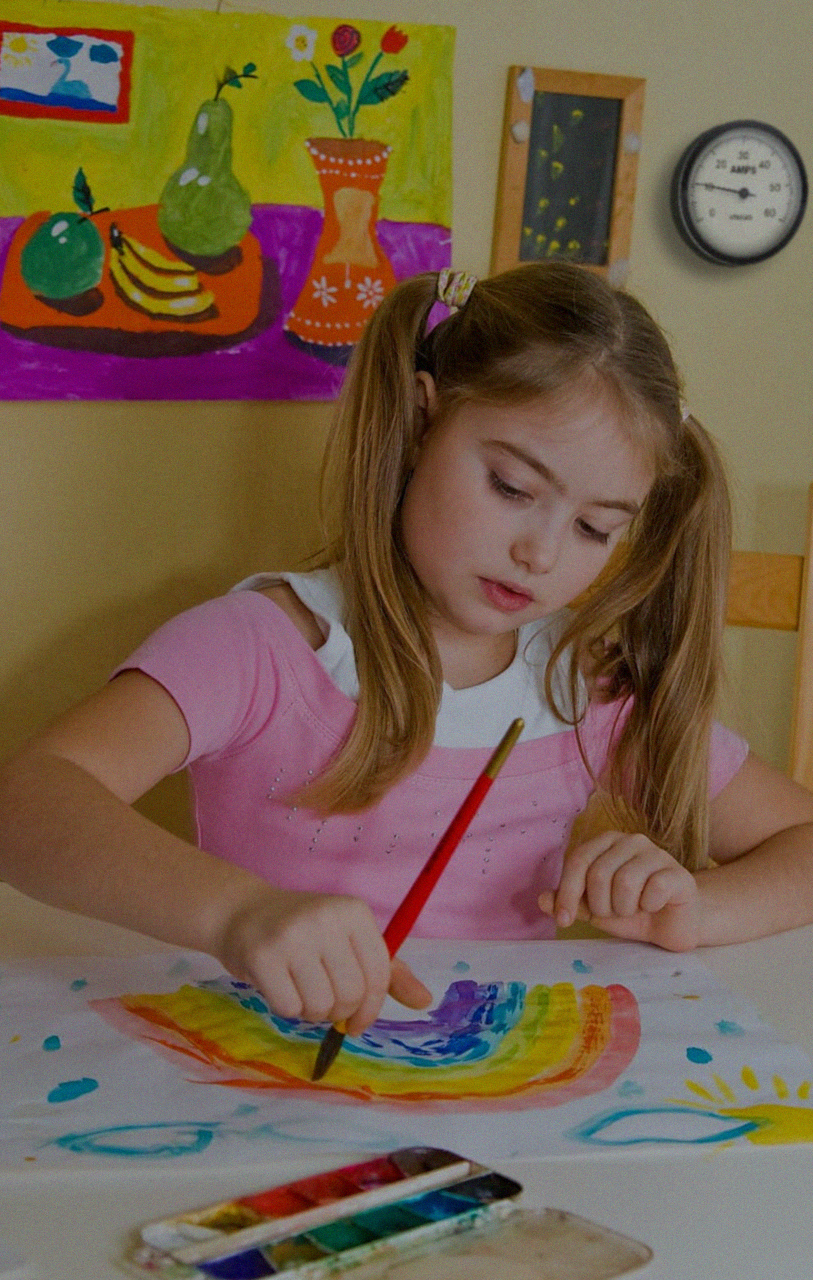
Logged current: 10 A
